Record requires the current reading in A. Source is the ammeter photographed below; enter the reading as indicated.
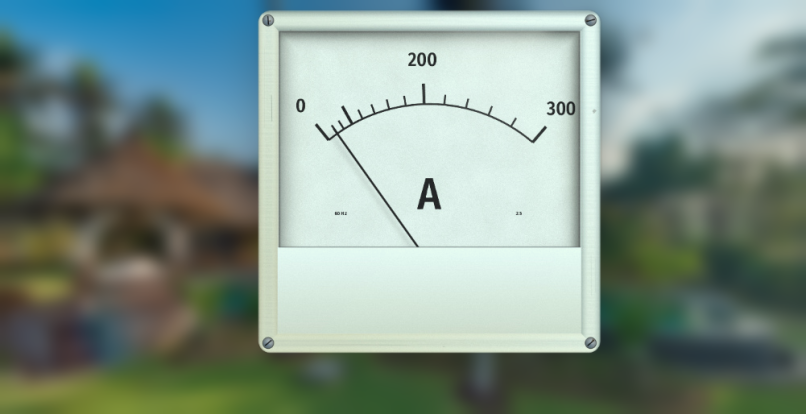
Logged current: 60 A
